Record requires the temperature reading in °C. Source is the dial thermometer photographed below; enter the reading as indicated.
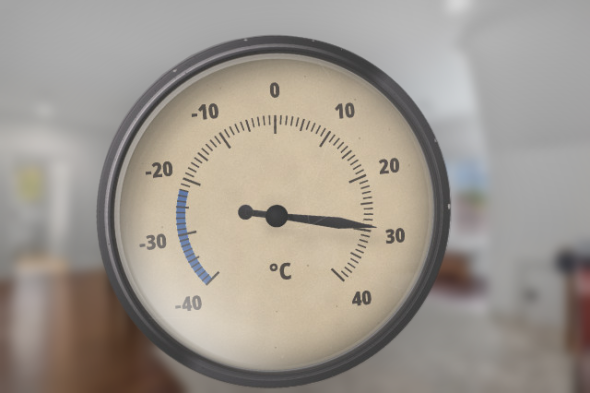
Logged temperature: 29 °C
